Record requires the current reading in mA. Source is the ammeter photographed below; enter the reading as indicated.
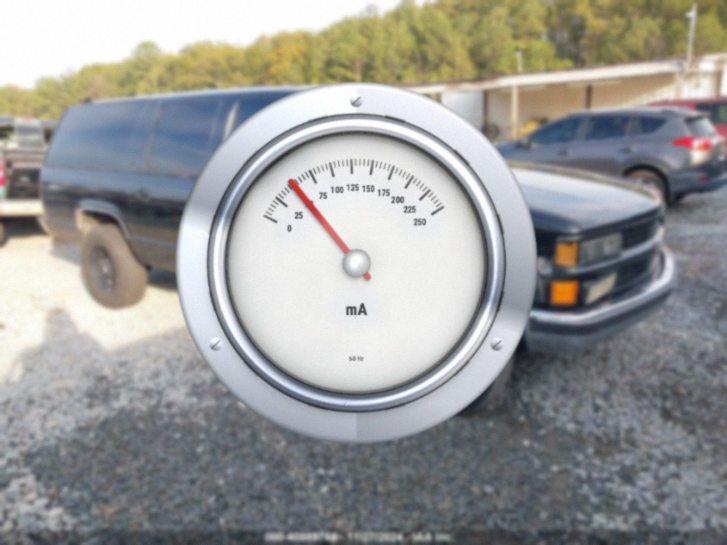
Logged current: 50 mA
